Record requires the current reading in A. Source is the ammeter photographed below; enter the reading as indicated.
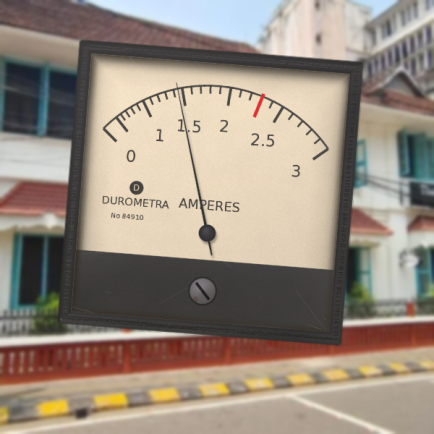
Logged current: 1.45 A
